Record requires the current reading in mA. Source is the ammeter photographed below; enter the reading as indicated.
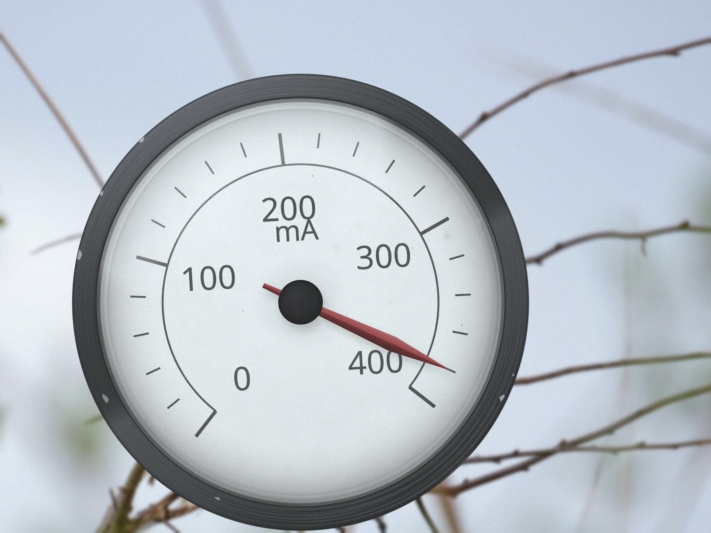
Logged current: 380 mA
